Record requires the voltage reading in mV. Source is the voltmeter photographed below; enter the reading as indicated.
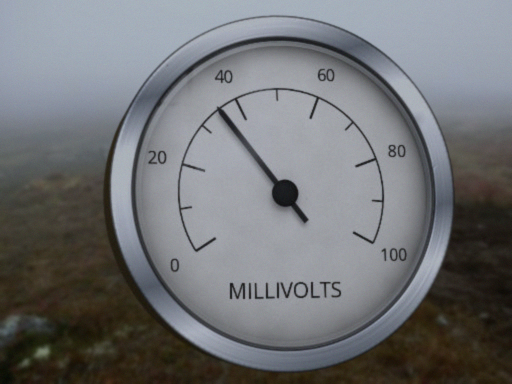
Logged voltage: 35 mV
